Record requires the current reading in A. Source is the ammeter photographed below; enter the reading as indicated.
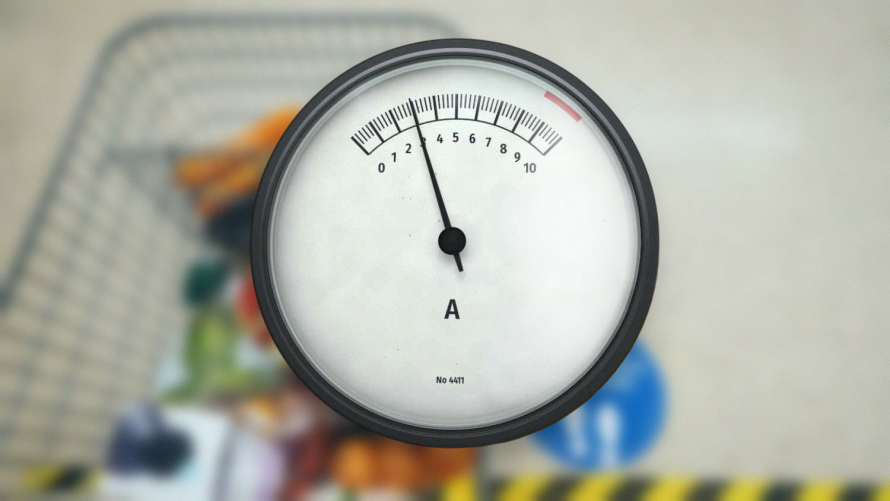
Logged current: 3 A
